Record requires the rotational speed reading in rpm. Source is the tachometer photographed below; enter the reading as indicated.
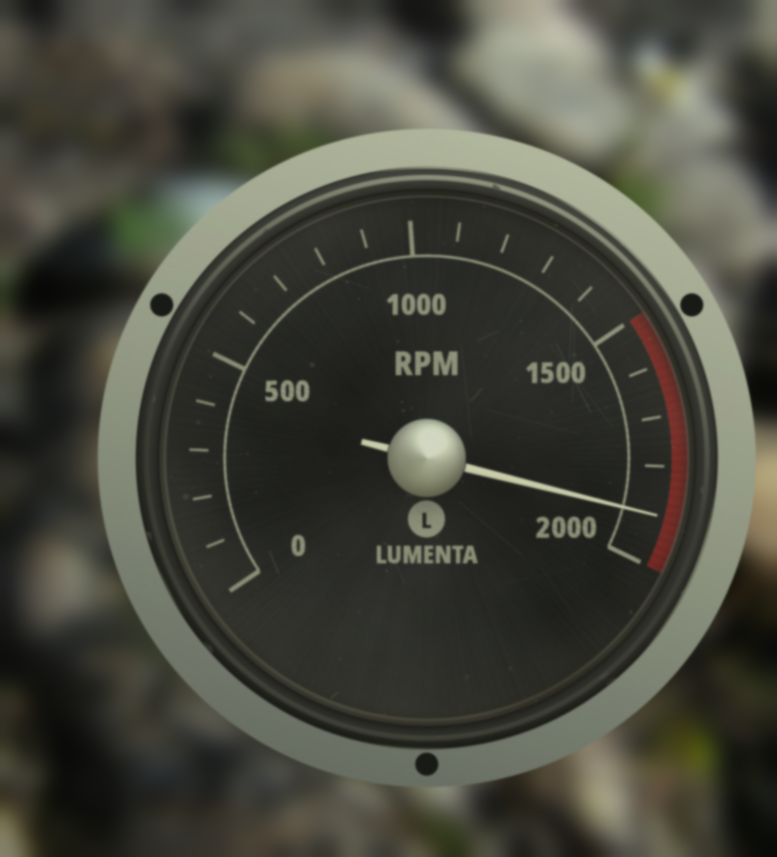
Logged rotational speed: 1900 rpm
